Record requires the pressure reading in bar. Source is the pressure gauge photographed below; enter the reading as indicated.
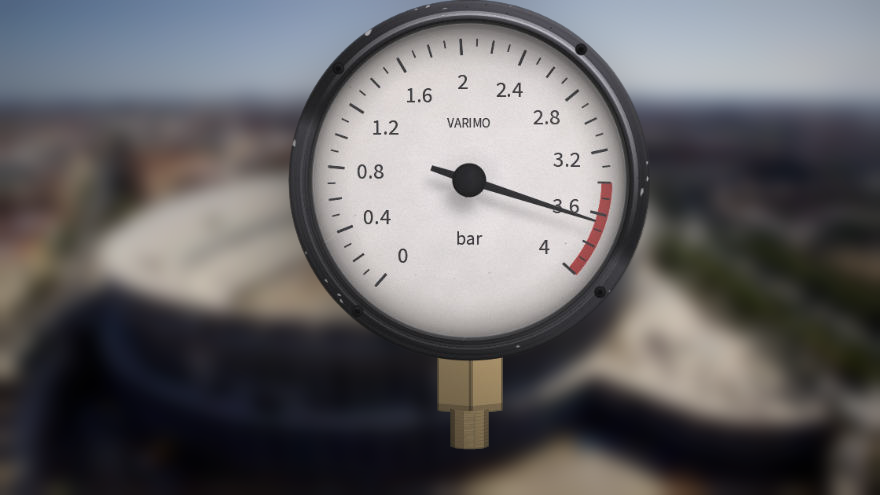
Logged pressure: 3.65 bar
